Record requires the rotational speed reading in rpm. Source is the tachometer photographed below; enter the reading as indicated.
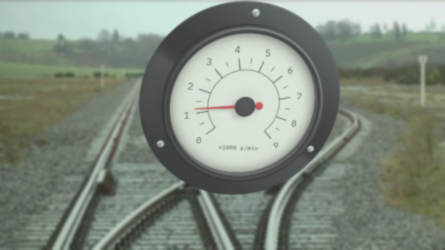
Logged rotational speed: 1250 rpm
